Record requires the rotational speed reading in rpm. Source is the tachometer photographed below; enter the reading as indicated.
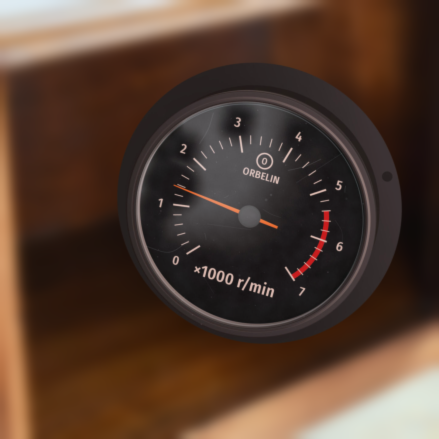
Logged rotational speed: 1400 rpm
